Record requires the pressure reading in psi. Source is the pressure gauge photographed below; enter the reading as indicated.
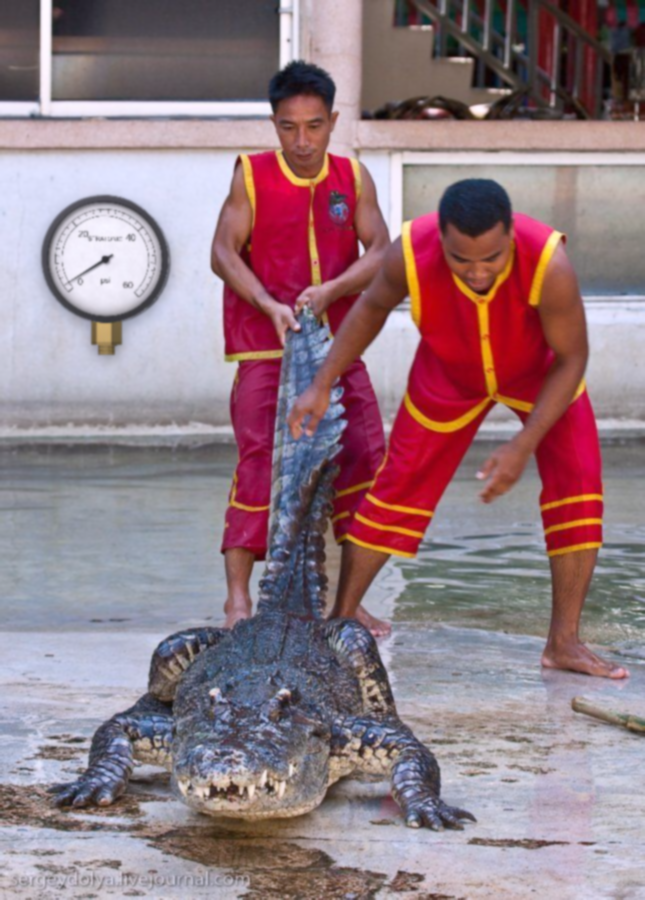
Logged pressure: 2 psi
